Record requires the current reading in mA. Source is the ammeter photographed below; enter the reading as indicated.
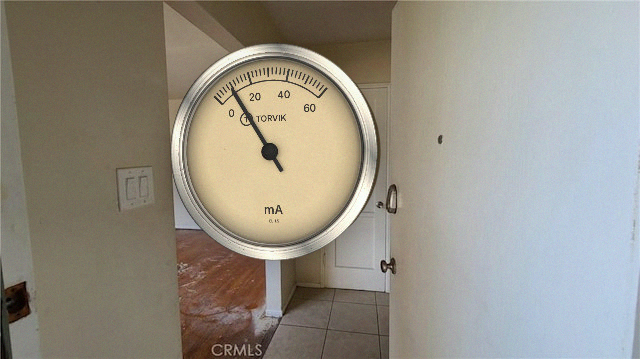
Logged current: 10 mA
